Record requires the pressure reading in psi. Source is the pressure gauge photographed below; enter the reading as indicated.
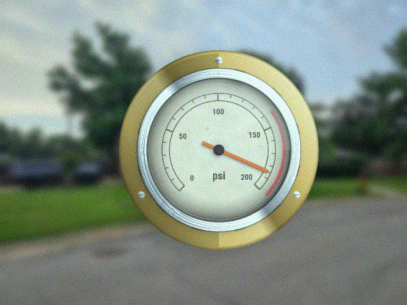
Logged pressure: 185 psi
